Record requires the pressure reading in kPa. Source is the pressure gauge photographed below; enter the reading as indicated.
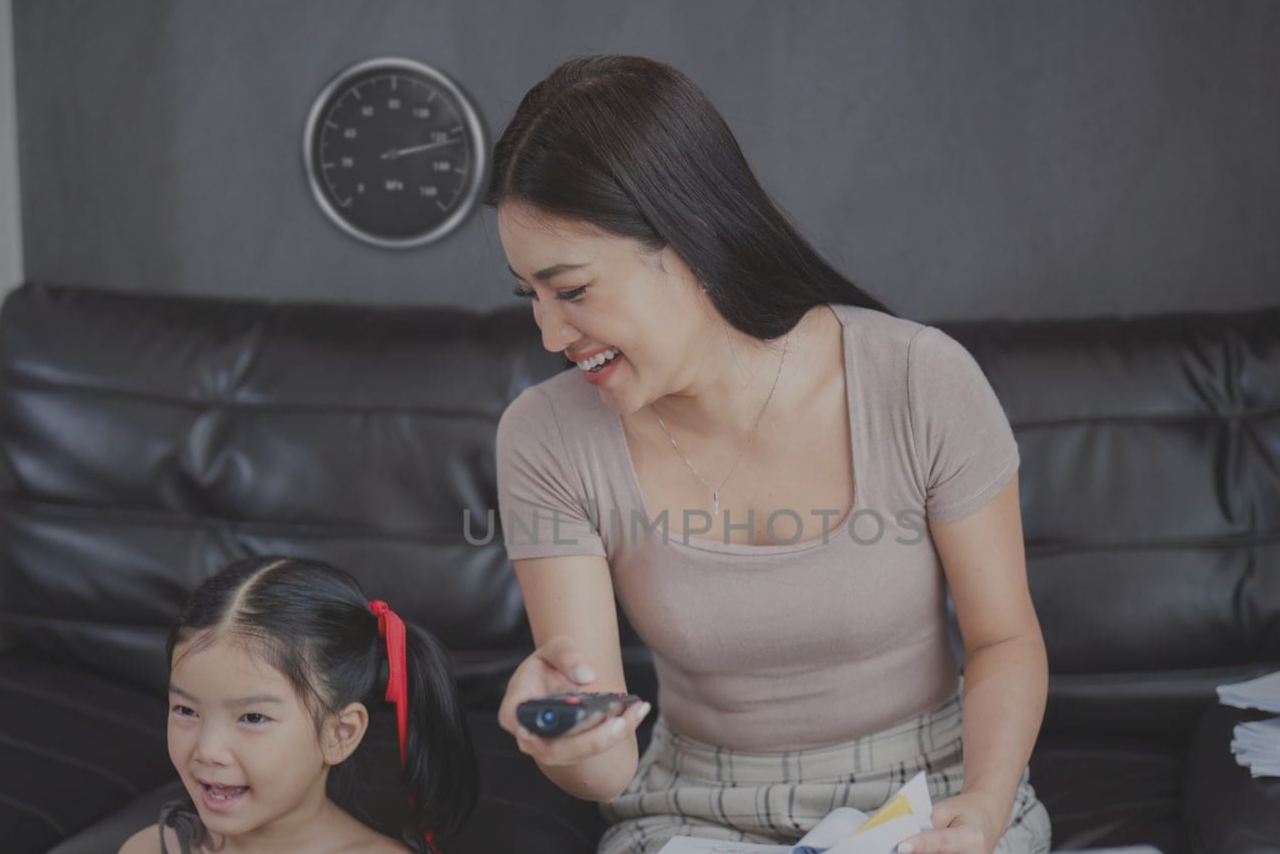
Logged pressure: 125 kPa
